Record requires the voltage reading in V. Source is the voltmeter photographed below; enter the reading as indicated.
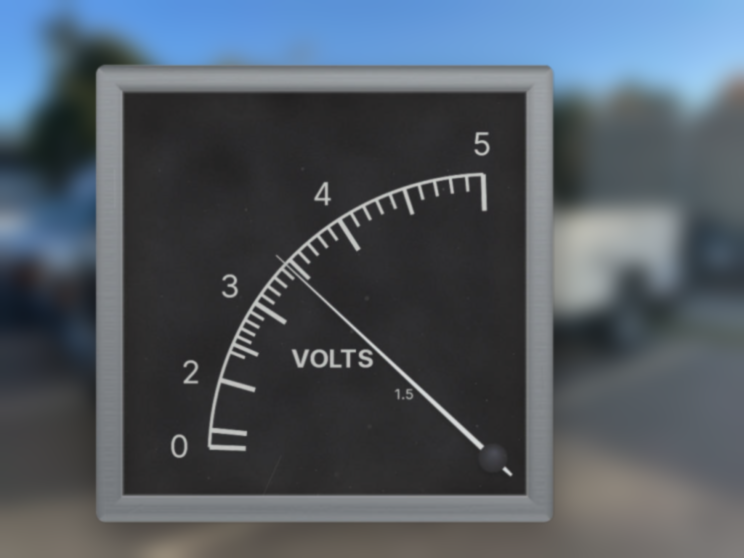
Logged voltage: 3.45 V
